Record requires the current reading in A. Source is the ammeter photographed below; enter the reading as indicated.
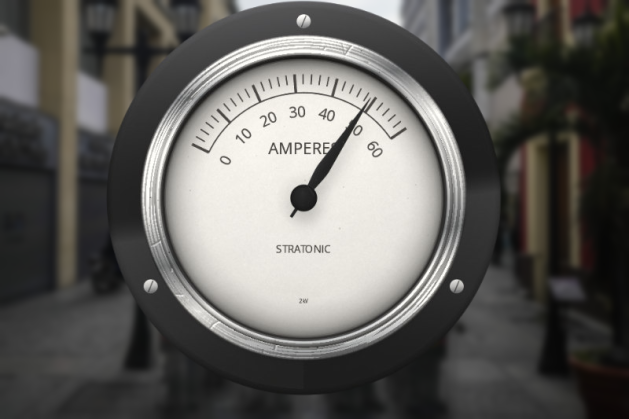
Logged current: 49 A
